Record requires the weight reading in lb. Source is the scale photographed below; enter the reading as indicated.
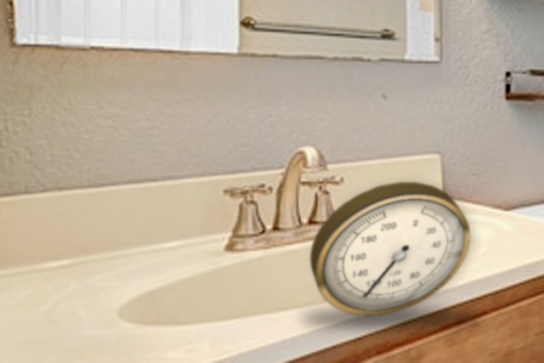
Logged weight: 120 lb
